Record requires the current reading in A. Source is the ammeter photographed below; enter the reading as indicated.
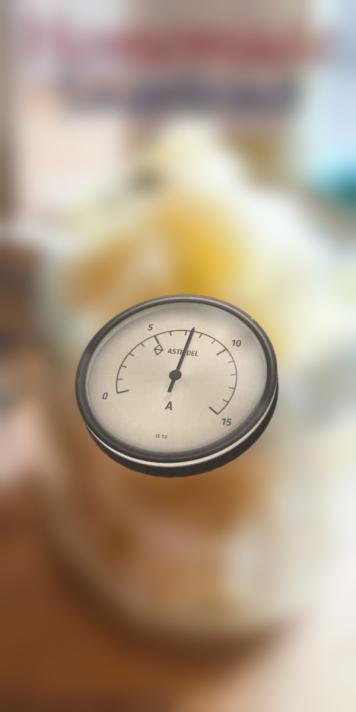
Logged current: 7.5 A
